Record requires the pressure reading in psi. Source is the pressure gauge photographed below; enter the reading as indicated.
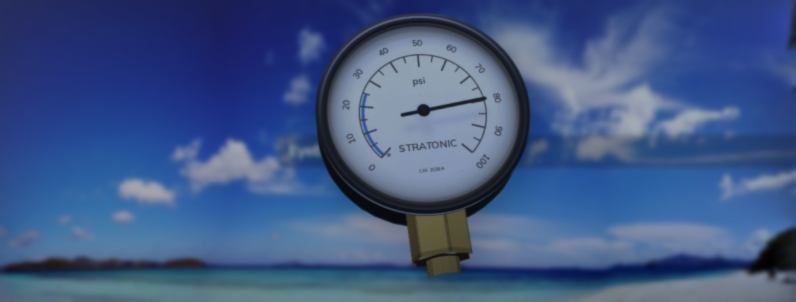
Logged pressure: 80 psi
